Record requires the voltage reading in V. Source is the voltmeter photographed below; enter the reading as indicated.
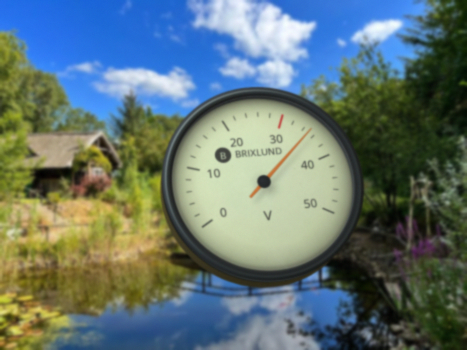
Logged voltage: 35 V
